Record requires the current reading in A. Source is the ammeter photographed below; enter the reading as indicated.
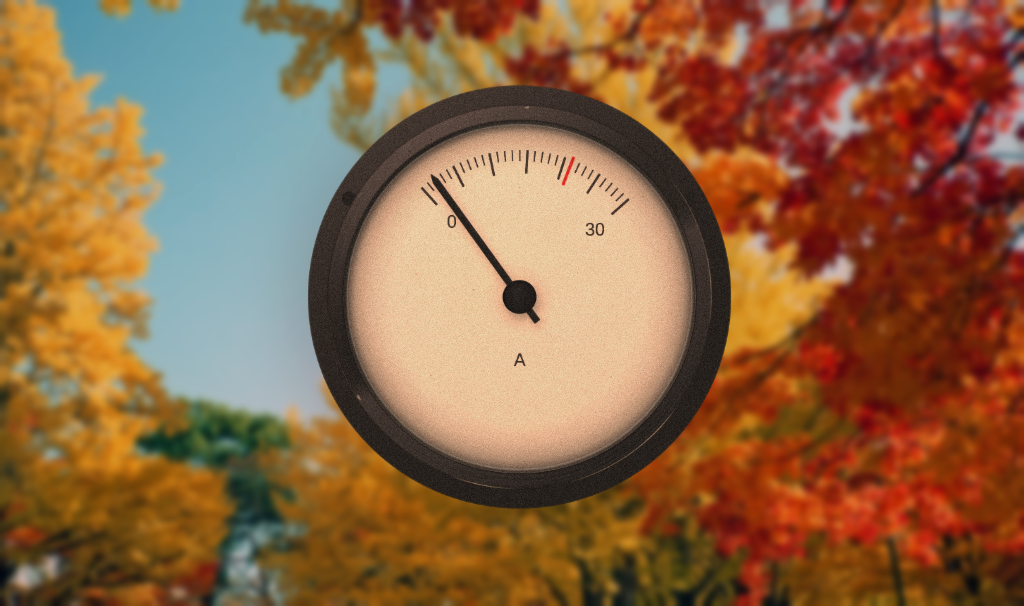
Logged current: 2 A
